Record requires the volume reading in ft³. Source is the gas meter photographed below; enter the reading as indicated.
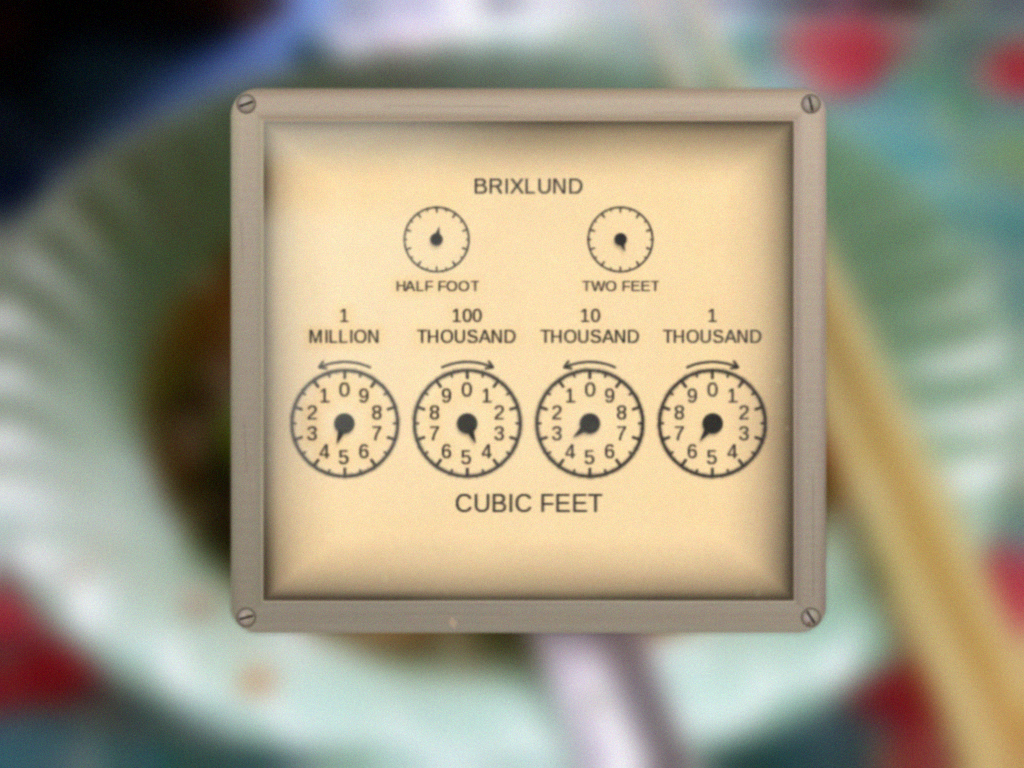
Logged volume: 443600 ft³
